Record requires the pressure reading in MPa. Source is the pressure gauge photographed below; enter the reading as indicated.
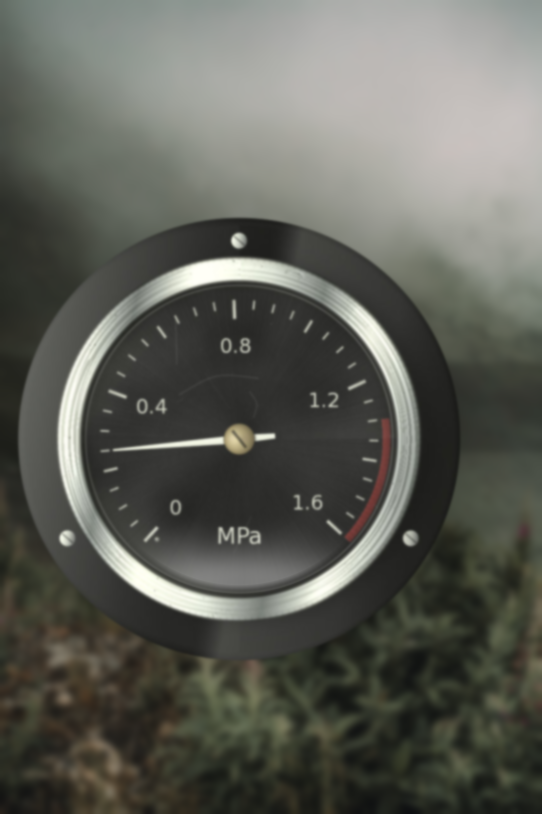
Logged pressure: 0.25 MPa
